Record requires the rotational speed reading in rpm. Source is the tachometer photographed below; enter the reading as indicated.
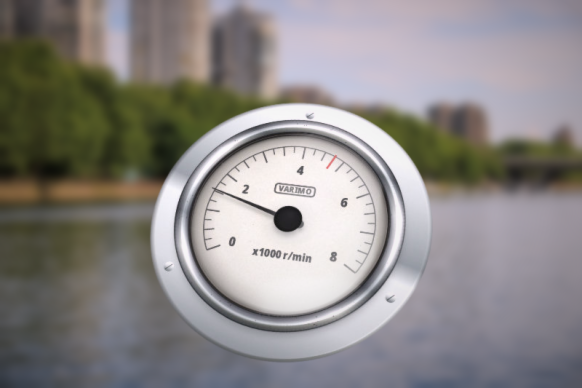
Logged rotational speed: 1500 rpm
